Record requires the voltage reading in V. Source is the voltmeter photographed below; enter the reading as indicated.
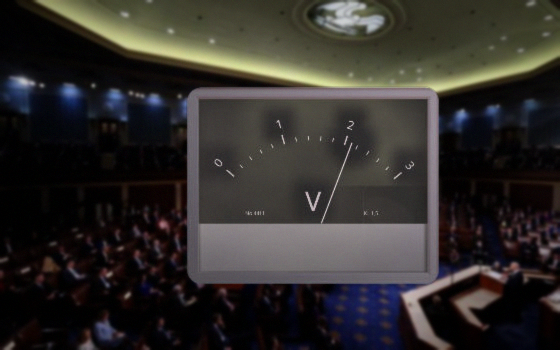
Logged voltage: 2.1 V
